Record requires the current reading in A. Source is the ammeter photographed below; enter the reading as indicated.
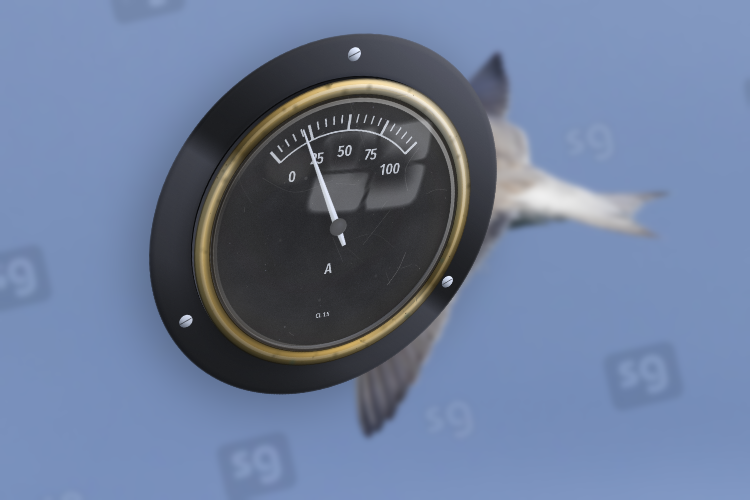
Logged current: 20 A
